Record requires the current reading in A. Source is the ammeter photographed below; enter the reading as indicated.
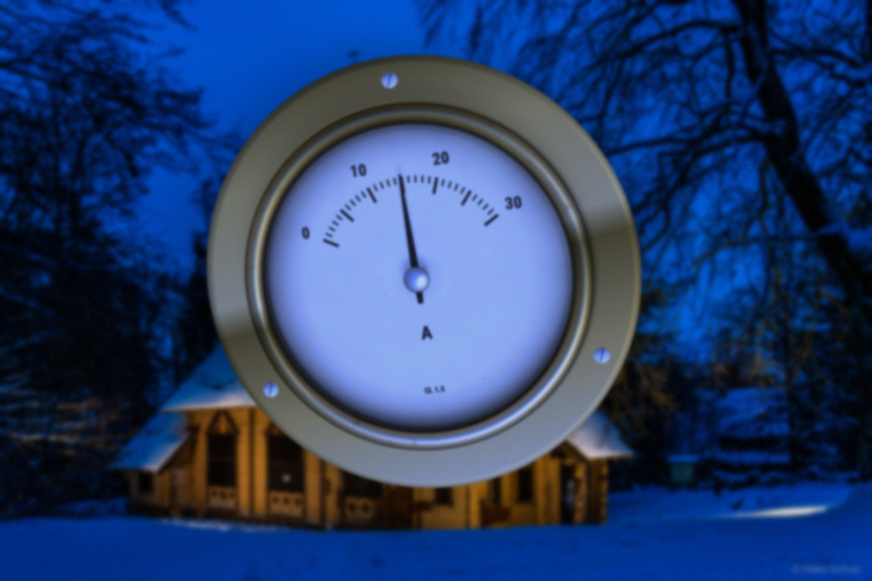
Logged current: 15 A
